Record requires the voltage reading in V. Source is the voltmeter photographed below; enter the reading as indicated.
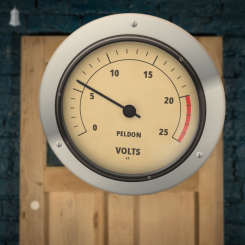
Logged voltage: 6 V
